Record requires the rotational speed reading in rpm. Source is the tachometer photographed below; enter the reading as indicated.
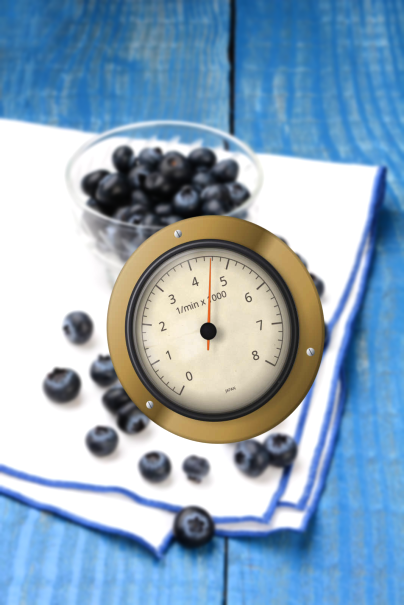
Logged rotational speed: 4600 rpm
